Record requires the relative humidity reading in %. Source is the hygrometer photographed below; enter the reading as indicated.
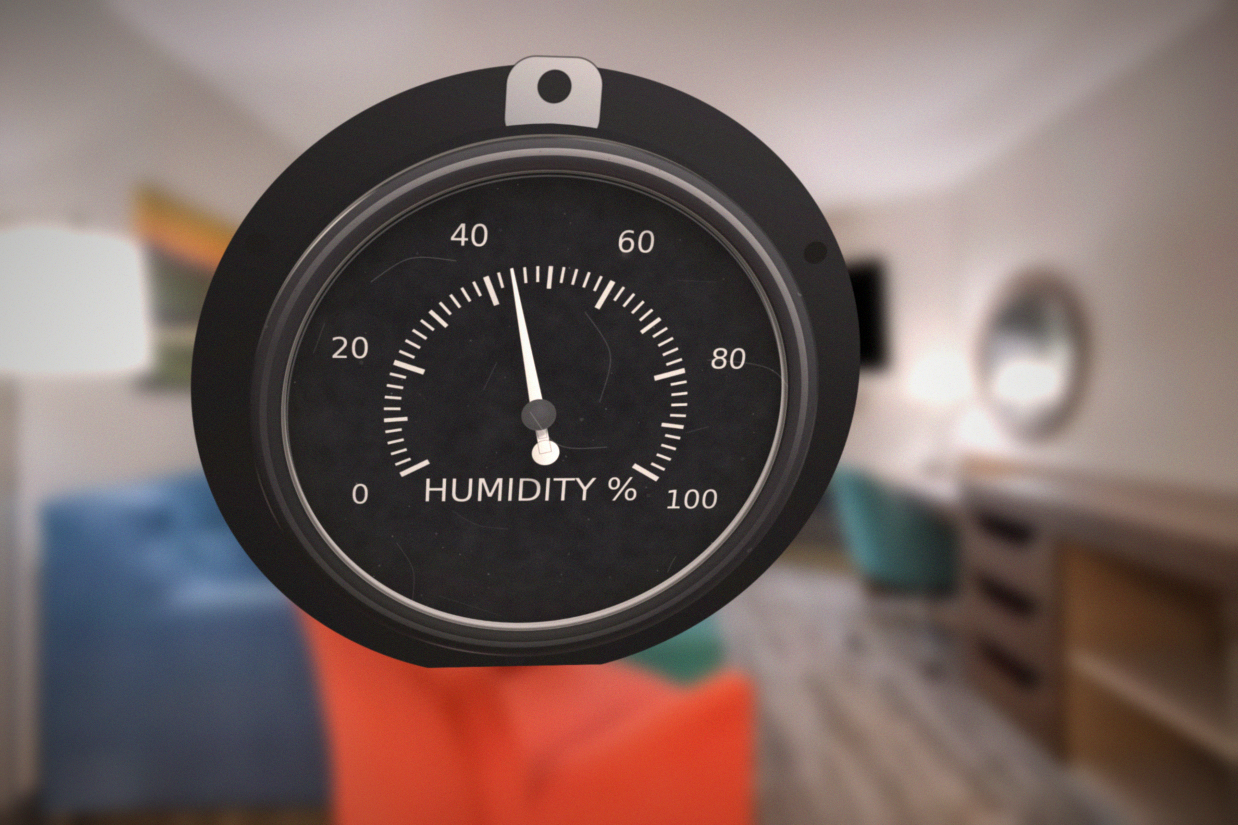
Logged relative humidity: 44 %
